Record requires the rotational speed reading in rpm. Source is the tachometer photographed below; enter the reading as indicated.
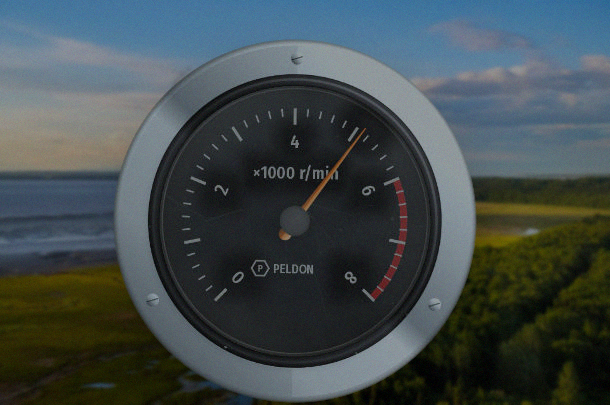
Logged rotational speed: 5100 rpm
